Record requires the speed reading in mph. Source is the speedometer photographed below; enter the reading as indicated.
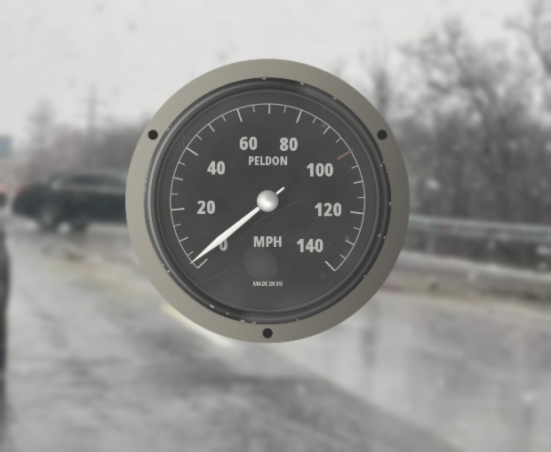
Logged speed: 2.5 mph
